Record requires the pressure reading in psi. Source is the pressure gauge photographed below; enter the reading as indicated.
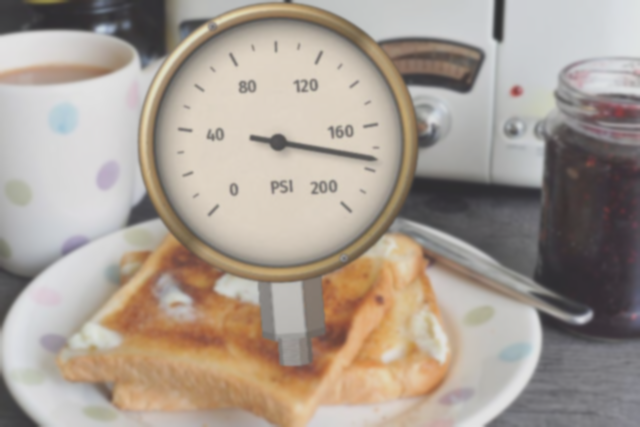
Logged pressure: 175 psi
